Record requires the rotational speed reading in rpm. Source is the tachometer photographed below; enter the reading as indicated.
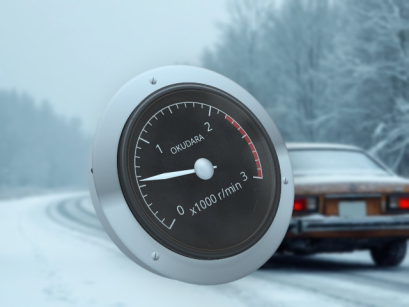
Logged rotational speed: 550 rpm
